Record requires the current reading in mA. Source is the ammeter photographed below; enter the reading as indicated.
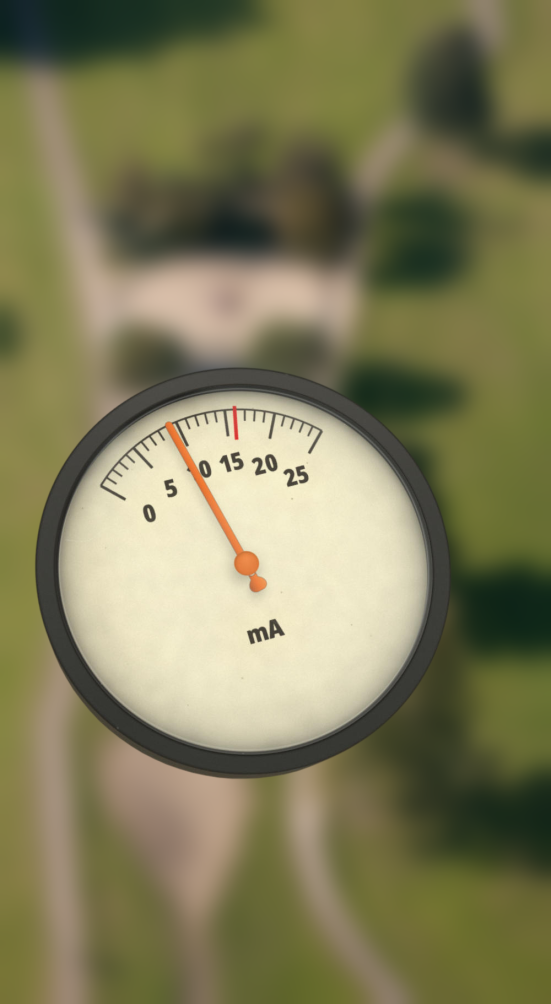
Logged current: 9 mA
